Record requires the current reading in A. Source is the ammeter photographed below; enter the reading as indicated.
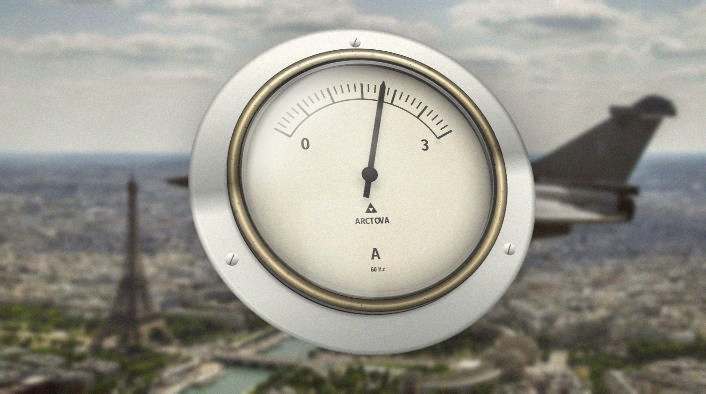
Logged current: 1.8 A
